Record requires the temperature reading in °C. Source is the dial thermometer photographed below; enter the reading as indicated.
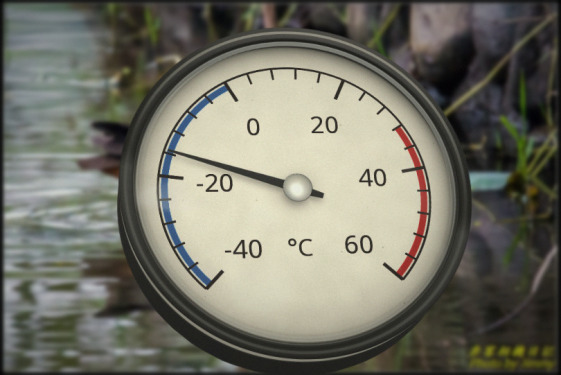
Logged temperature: -16 °C
